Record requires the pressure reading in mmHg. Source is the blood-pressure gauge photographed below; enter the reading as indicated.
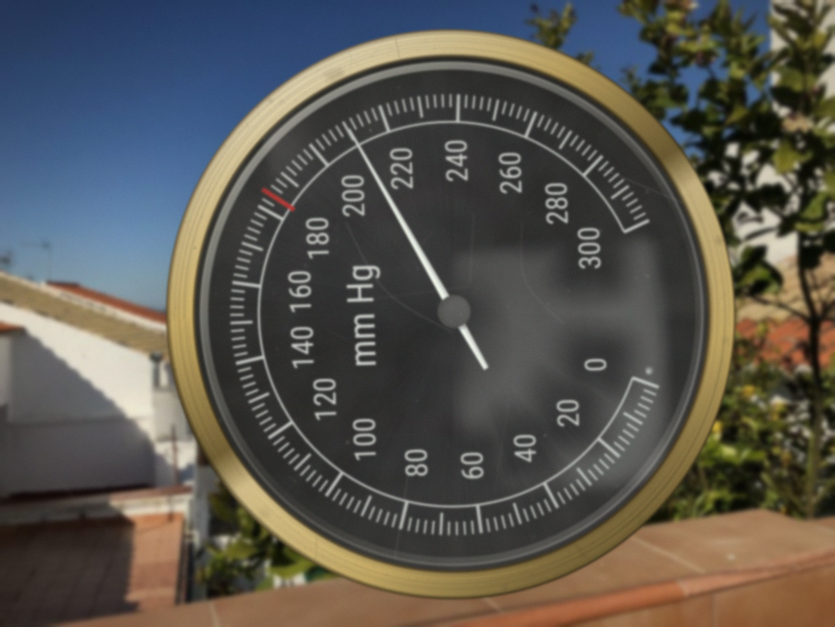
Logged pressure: 210 mmHg
